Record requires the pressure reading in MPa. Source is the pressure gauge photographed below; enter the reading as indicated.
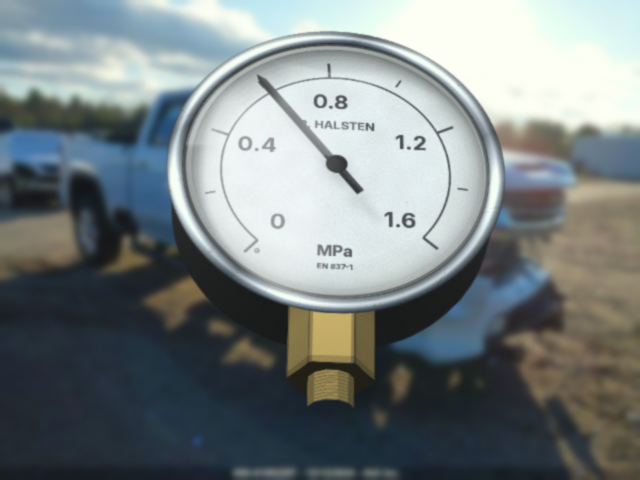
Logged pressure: 0.6 MPa
